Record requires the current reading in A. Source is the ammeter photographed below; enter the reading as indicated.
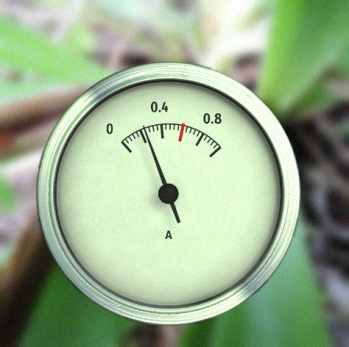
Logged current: 0.24 A
